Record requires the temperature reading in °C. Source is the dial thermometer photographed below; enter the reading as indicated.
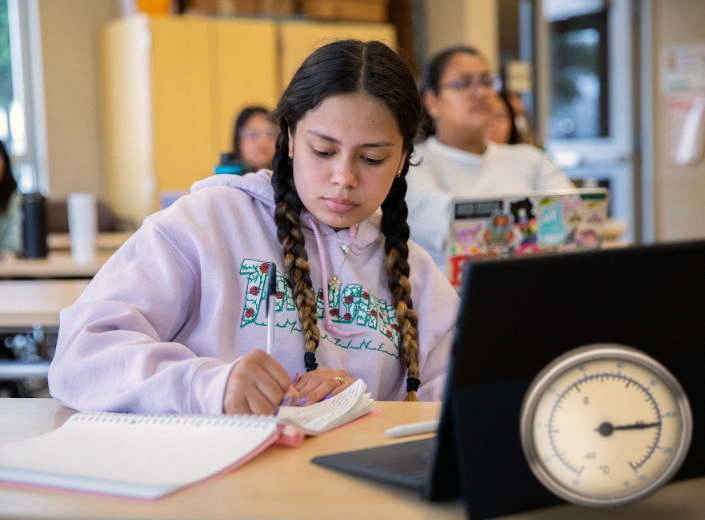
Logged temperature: 40 °C
